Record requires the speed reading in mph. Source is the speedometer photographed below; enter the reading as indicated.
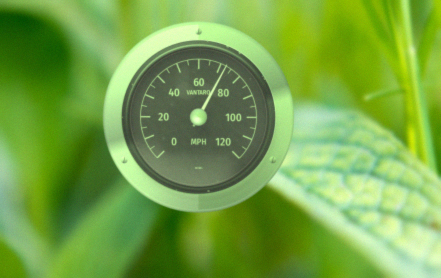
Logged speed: 72.5 mph
